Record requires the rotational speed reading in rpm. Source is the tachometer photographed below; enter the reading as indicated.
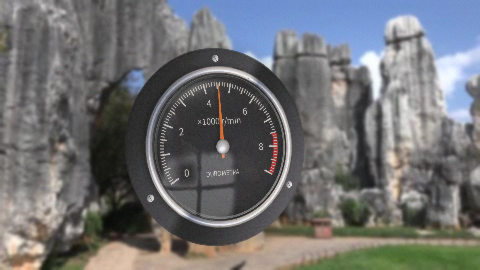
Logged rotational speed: 4500 rpm
